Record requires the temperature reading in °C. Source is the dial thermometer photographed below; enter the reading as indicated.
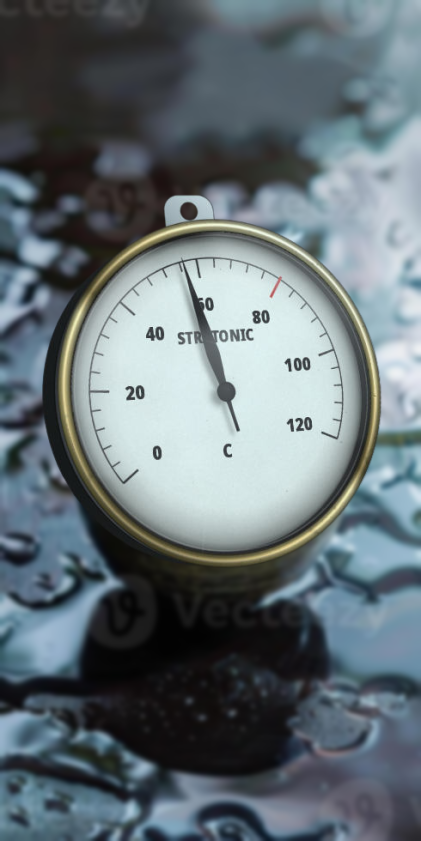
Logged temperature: 56 °C
